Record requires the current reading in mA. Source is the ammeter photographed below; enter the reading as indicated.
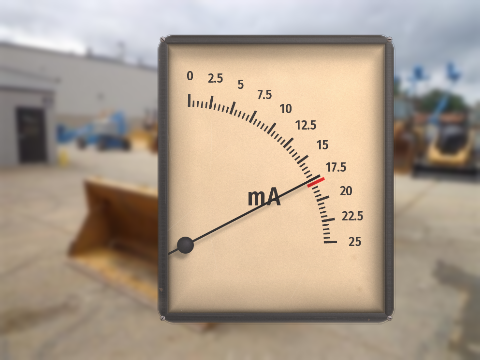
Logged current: 17.5 mA
